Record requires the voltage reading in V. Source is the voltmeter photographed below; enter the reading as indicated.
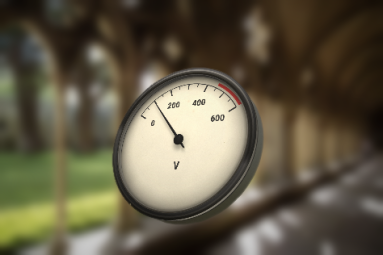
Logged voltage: 100 V
